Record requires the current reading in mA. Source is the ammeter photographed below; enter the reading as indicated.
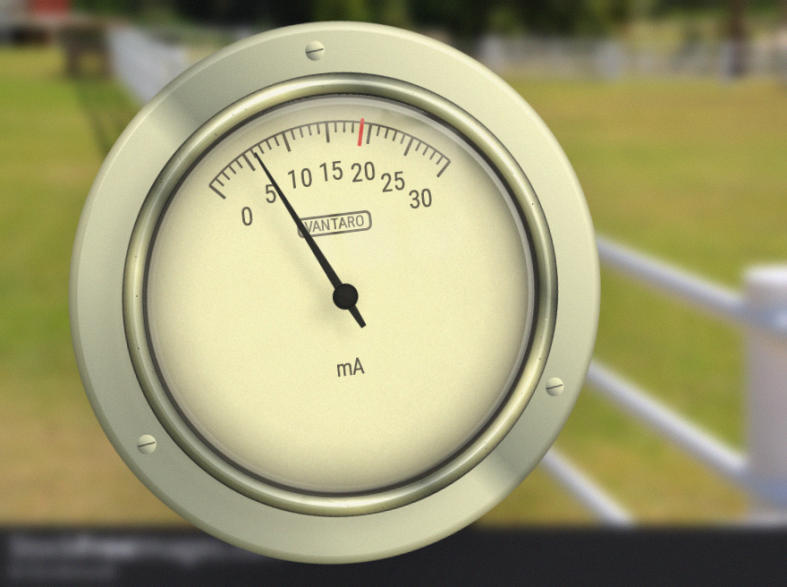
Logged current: 6 mA
